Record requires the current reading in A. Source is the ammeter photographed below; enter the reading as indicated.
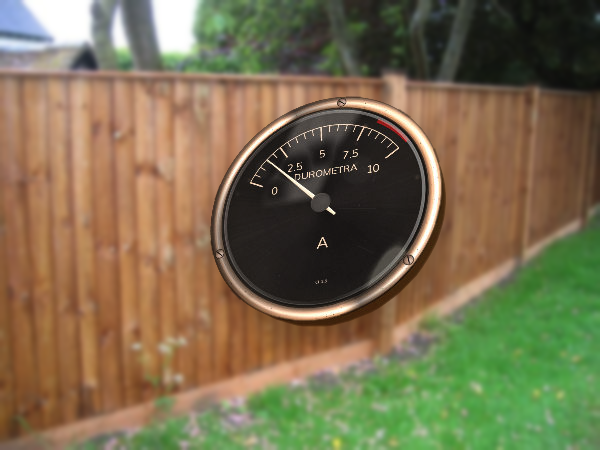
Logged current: 1.5 A
